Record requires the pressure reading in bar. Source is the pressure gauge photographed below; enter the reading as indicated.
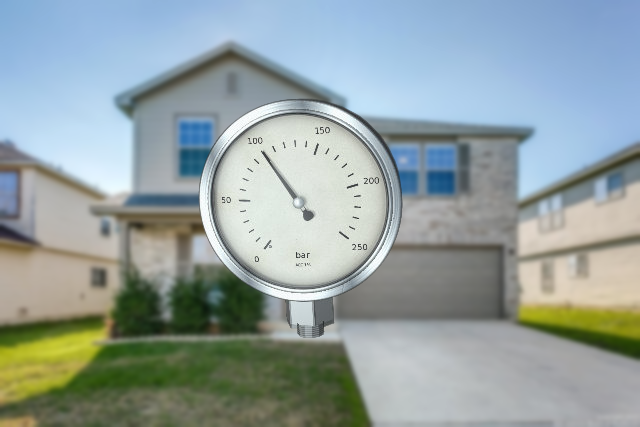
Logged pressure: 100 bar
